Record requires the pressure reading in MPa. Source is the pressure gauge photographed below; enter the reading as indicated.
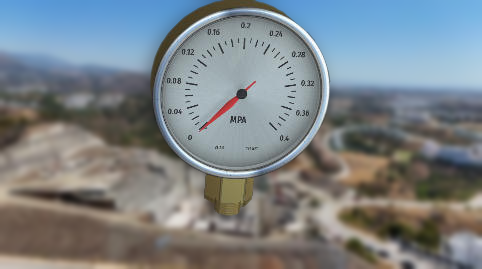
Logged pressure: 0 MPa
